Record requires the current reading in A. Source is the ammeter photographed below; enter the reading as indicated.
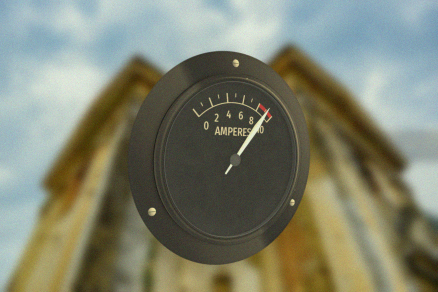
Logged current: 9 A
